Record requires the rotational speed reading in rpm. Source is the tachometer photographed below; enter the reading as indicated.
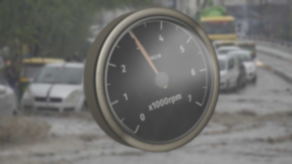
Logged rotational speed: 3000 rpm
